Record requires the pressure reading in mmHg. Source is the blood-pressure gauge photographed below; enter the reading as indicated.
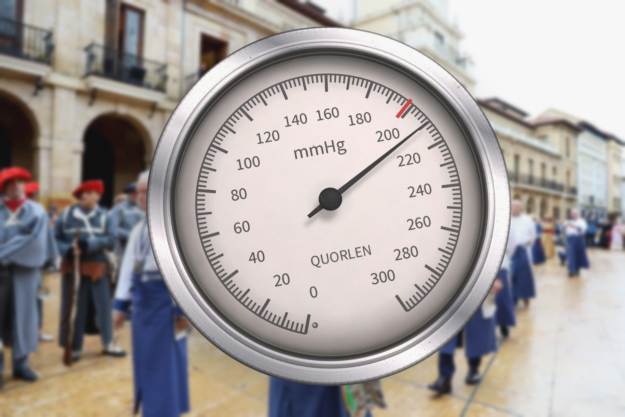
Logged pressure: 210 mmHg
